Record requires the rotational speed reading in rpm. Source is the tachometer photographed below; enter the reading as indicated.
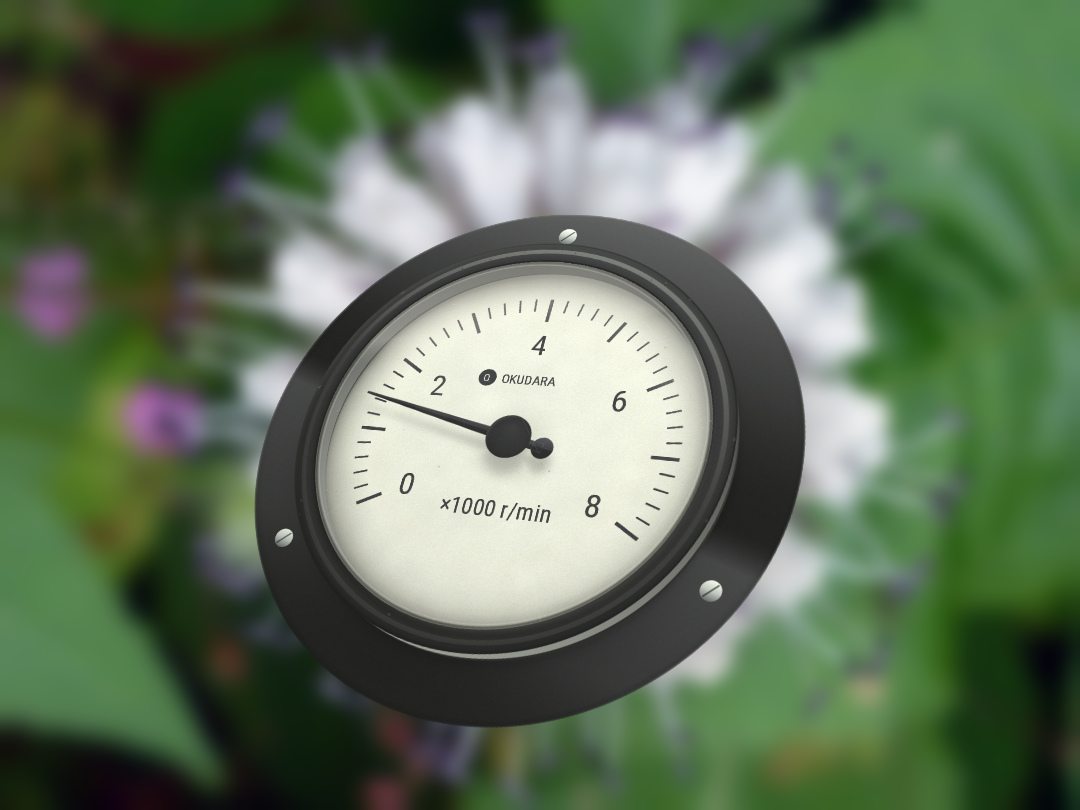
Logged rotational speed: 1400 rpm
